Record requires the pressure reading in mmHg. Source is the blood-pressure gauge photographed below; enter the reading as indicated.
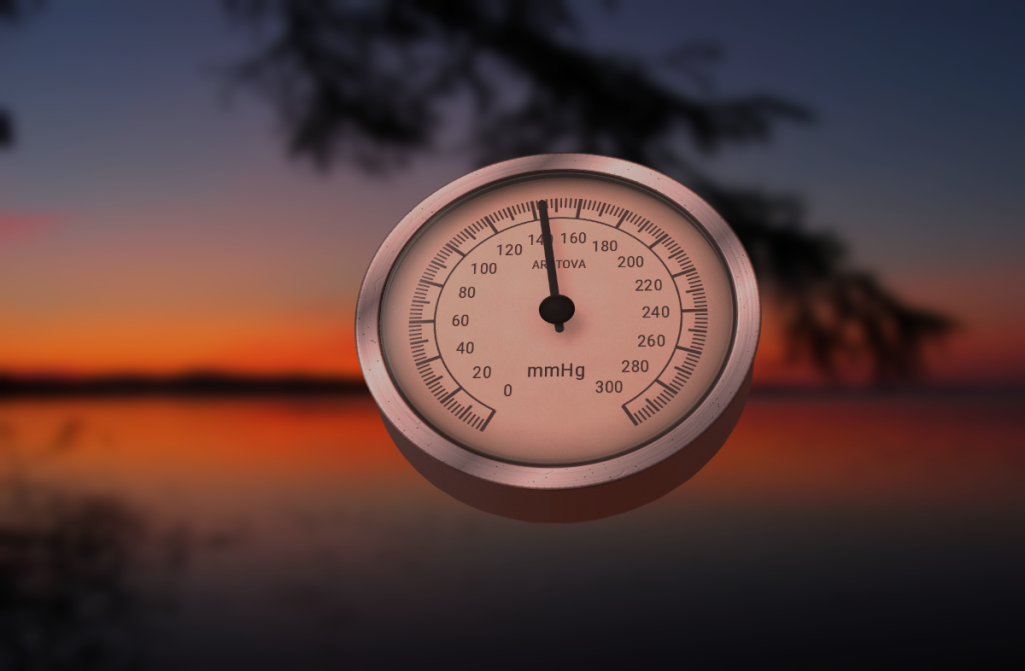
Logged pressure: 144 mmHg
